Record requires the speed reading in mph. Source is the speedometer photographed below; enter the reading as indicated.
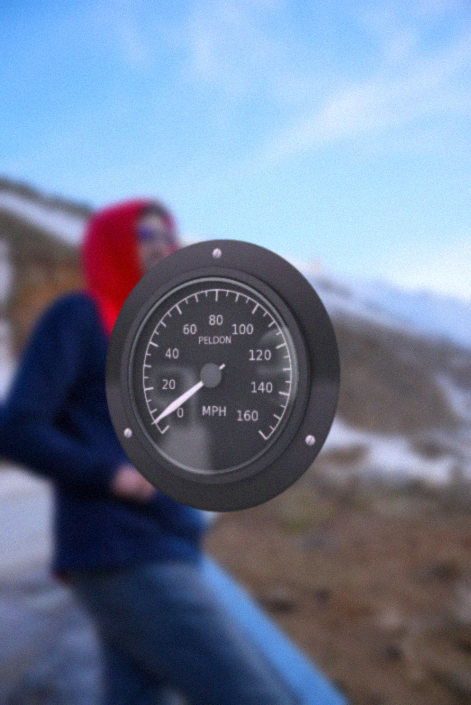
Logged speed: 5 mph
